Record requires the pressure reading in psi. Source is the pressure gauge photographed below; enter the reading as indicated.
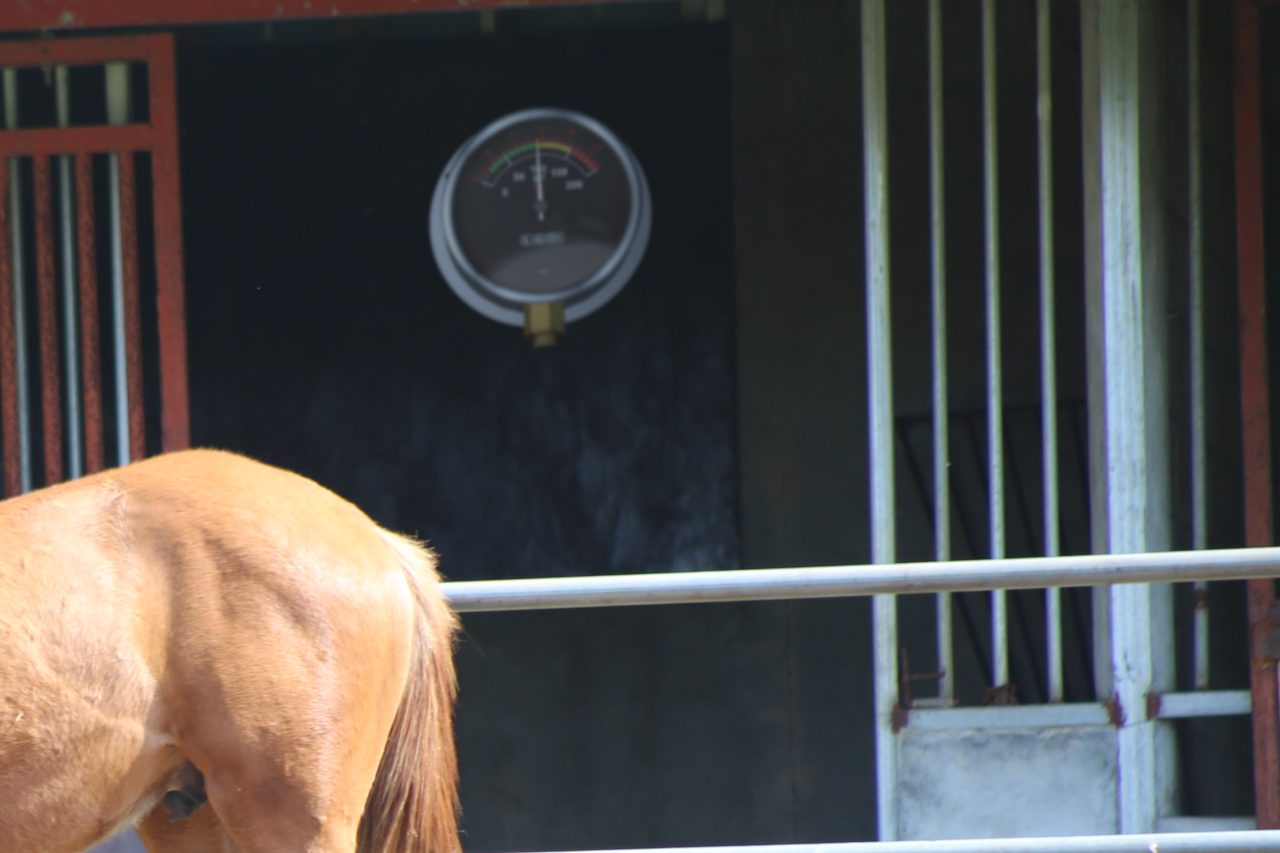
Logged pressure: 100 psi
